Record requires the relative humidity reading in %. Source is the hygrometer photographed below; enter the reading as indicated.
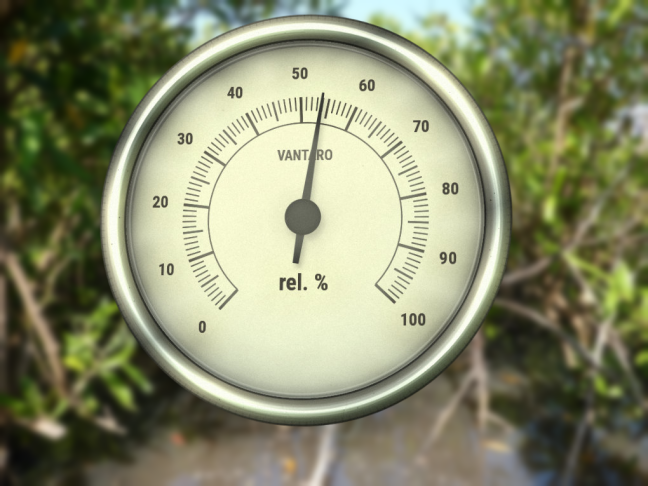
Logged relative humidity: 54 %
